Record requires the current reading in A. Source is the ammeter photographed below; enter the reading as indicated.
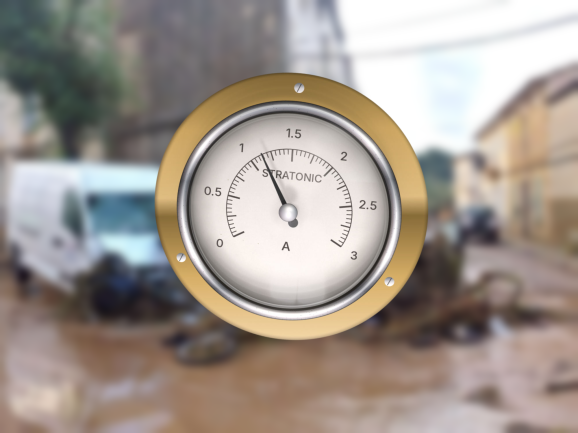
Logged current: 1.15 A
